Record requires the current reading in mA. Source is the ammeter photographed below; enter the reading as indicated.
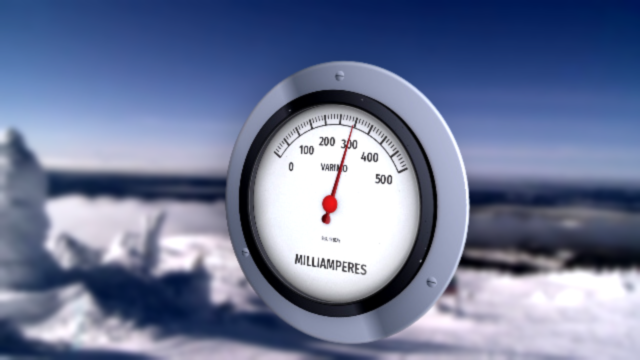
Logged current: 300 mA
